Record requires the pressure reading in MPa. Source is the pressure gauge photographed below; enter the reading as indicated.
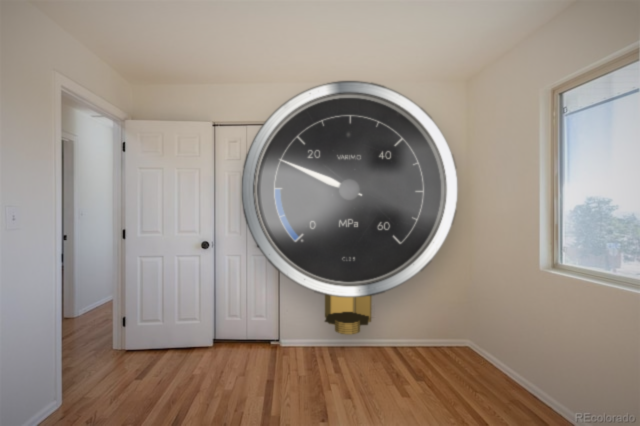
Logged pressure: 15 MPa
